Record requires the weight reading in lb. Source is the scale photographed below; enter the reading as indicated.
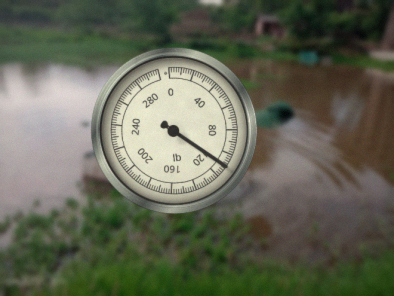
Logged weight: 110 lb
